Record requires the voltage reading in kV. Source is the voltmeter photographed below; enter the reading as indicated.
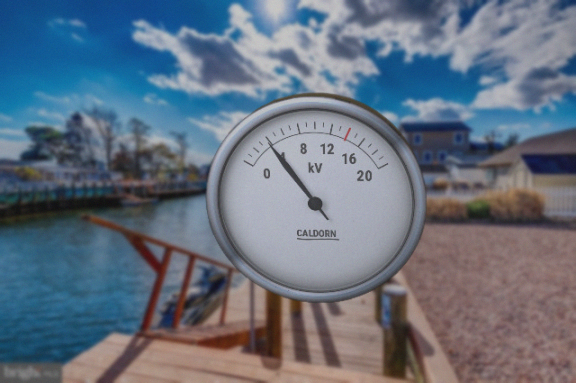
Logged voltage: 4 kV
